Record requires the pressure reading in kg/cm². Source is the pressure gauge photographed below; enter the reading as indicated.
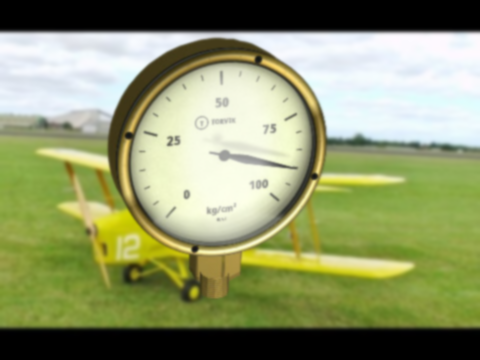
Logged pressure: 90 kg/cm²
